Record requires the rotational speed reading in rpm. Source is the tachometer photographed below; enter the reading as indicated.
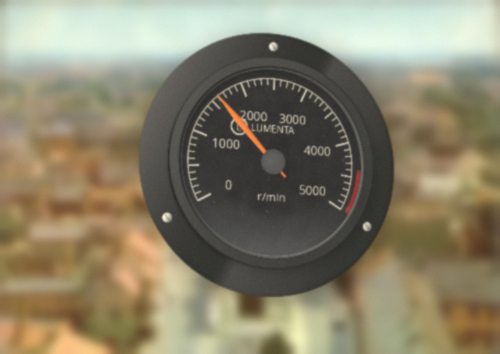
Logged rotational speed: 1600 rpm
